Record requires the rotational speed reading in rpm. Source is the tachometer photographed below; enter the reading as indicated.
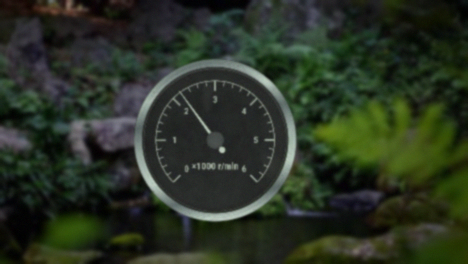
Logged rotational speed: 2200 rpm
